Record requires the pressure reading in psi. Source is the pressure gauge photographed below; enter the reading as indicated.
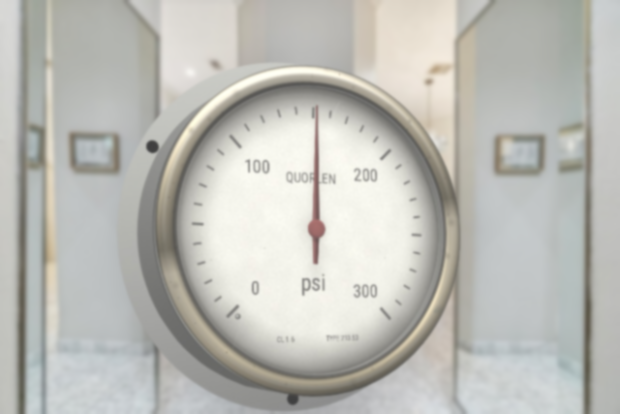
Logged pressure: 150 psi
